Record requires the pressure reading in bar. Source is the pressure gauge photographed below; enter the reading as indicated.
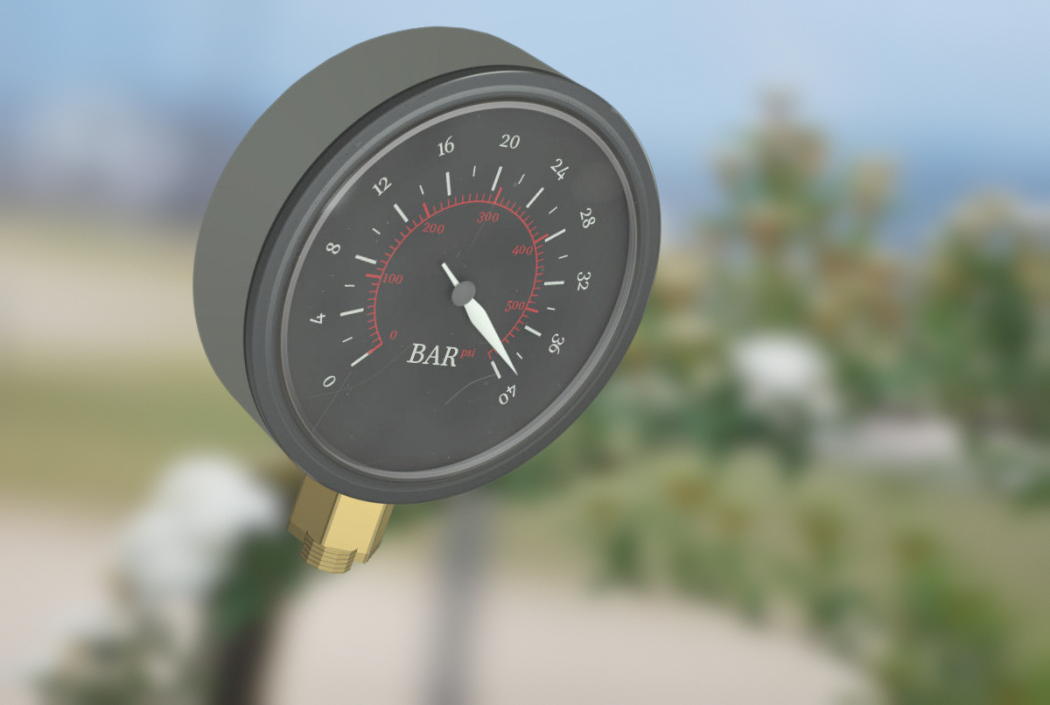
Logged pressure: 39 bar
